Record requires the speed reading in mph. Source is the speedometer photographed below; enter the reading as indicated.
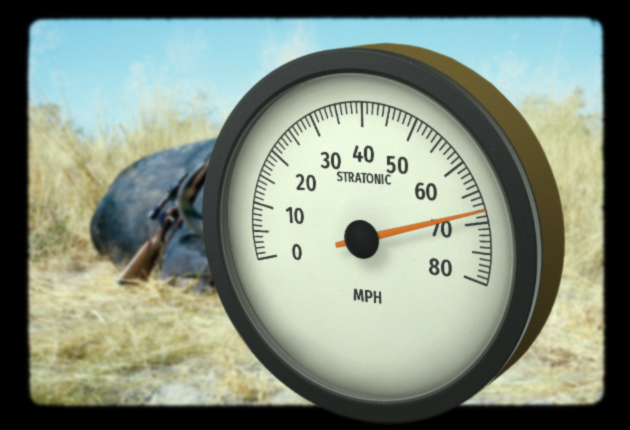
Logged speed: 68 mph
